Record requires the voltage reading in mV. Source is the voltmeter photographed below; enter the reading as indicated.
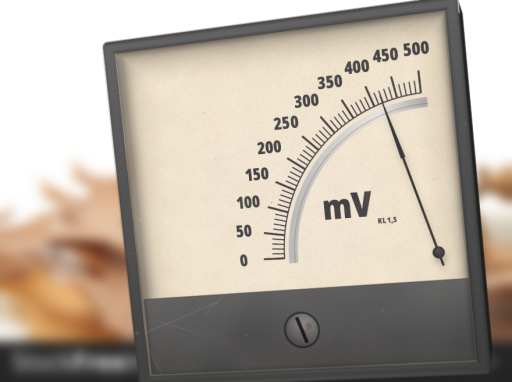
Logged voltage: 420 mV
